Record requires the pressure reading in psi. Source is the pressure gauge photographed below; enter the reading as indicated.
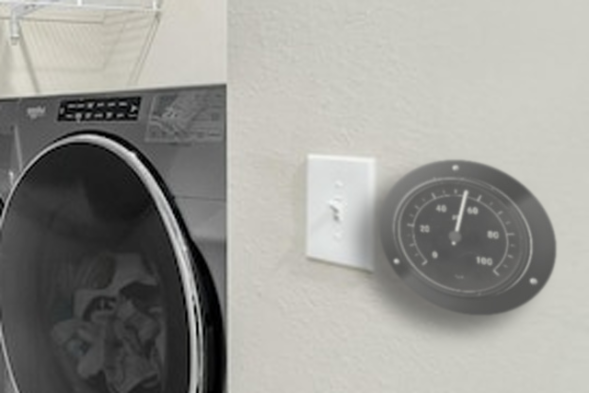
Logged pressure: 55 psi
